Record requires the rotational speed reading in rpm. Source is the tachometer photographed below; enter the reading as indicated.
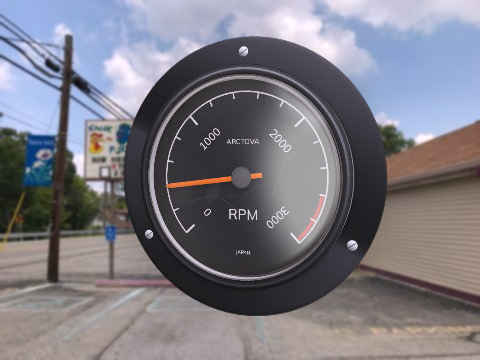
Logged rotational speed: 400 rpm
